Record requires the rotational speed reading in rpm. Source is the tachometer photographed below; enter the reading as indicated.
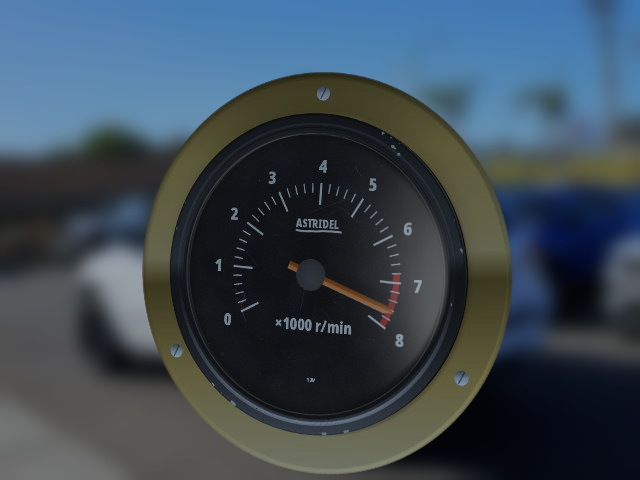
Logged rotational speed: 7600 rpm
